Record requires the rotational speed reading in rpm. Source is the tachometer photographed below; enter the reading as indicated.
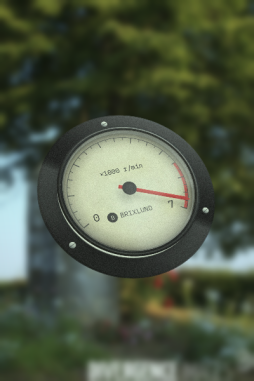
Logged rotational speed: 6750 rpm
